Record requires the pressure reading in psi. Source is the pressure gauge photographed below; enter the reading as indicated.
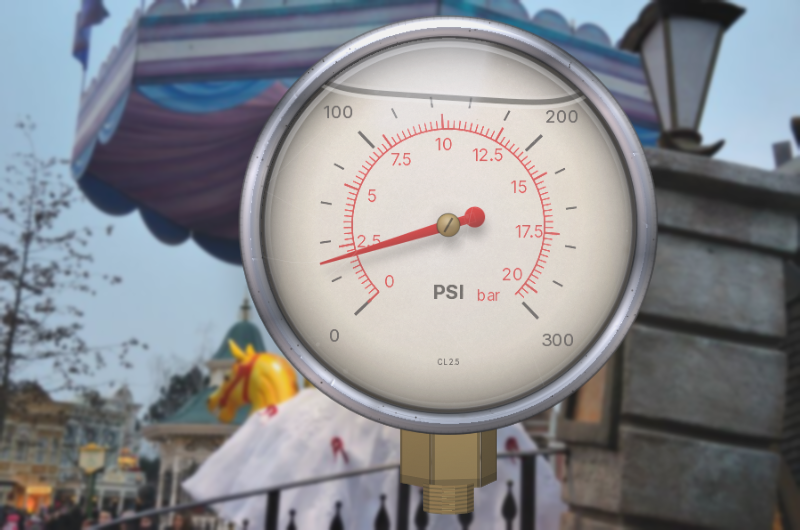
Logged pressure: 30 psi
